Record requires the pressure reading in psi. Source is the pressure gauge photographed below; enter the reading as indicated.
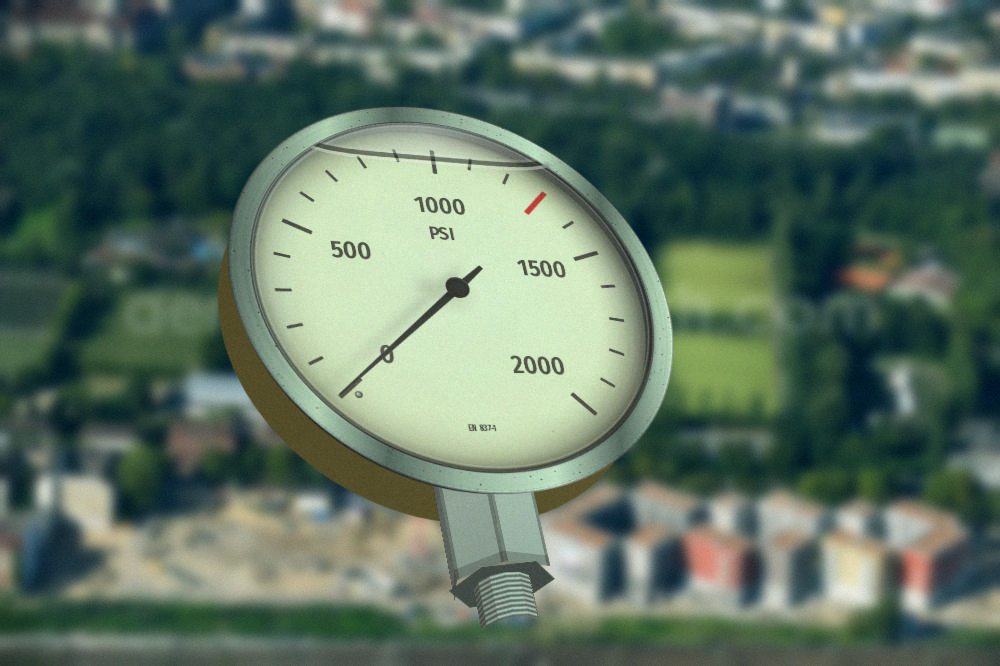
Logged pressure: 0 psi
